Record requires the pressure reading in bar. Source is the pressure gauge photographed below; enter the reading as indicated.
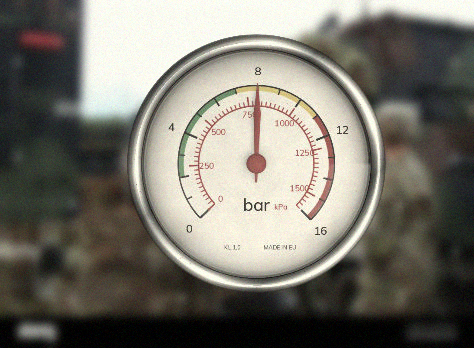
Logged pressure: 8 bar
